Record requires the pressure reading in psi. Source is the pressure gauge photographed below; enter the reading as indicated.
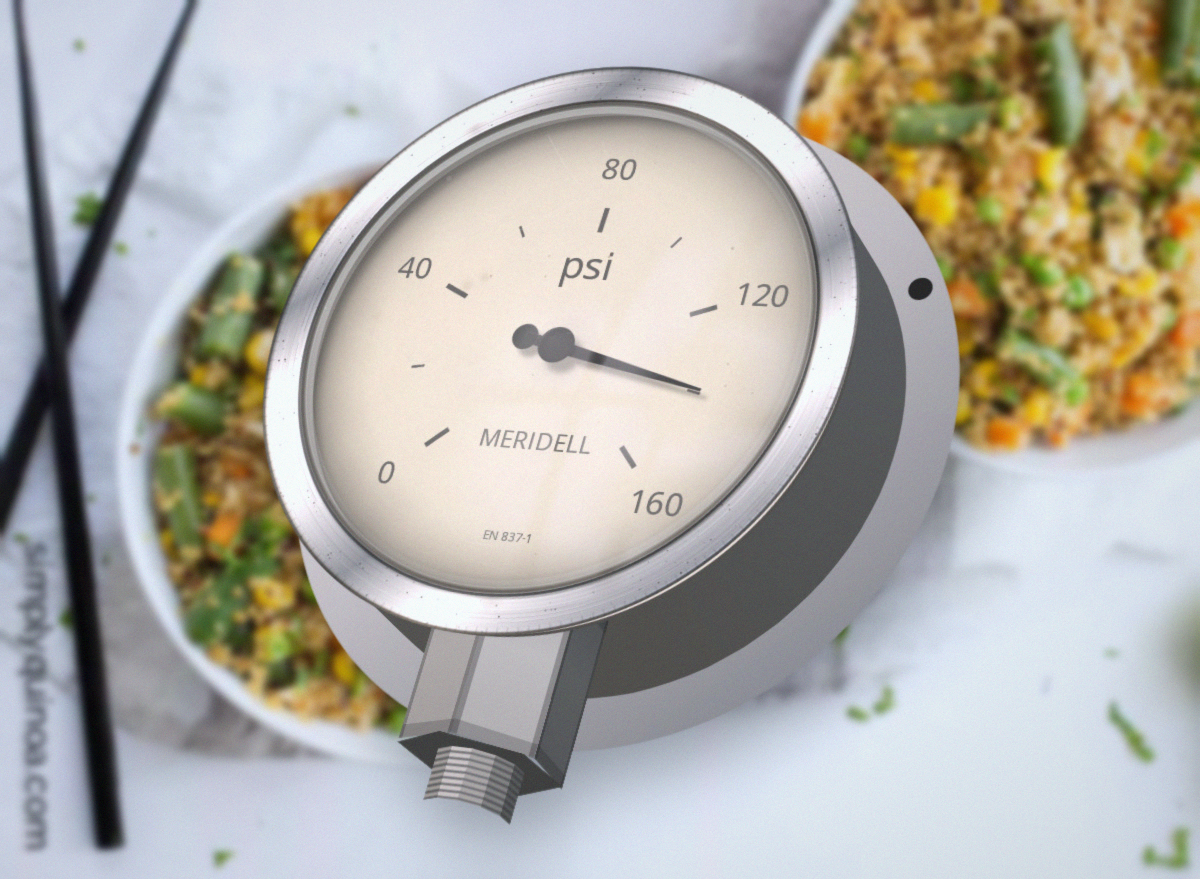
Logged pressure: 140 psi
